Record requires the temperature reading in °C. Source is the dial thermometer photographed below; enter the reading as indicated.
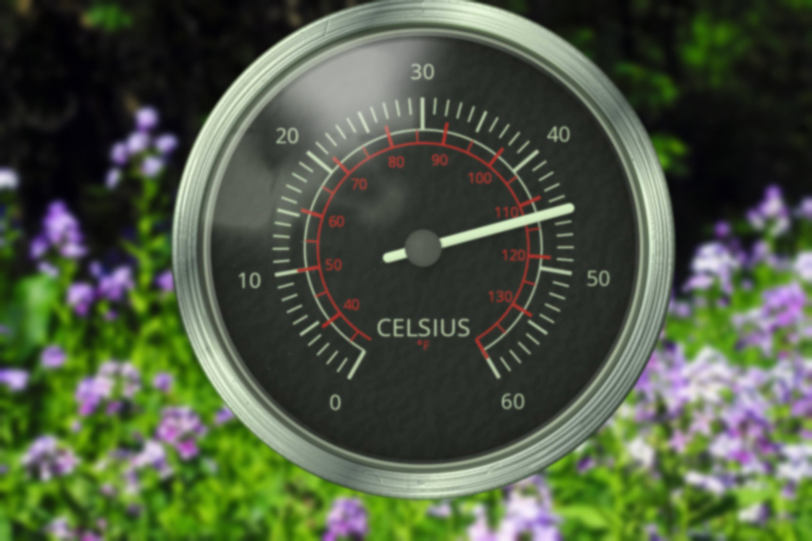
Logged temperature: 45 °C
